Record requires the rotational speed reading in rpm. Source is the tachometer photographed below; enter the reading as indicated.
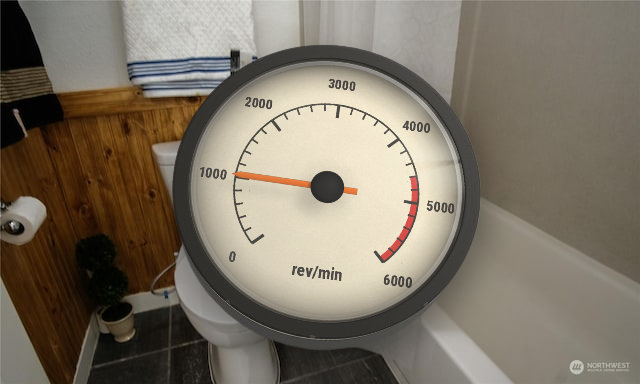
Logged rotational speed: 1000 rpm
